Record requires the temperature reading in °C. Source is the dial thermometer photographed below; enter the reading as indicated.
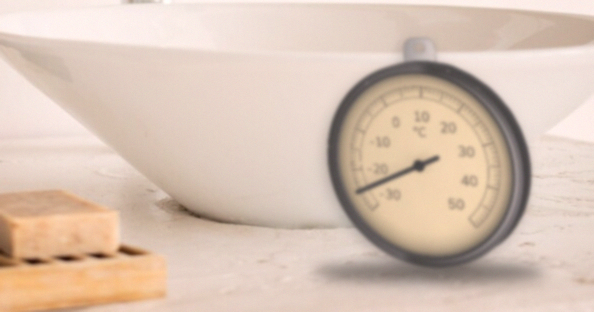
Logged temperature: -25 °C
